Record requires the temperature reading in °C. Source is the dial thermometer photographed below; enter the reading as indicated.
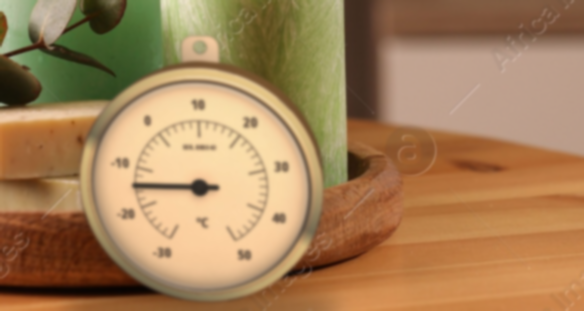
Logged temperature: -14 °C
